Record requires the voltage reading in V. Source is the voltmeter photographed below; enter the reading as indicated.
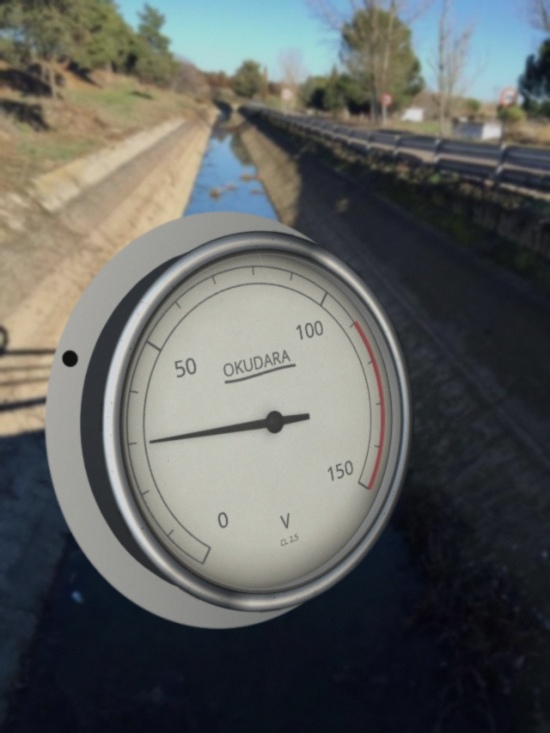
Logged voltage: 30 V
